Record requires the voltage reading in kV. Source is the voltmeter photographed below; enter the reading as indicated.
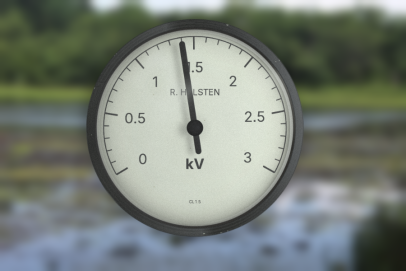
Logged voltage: 1.4 kV
